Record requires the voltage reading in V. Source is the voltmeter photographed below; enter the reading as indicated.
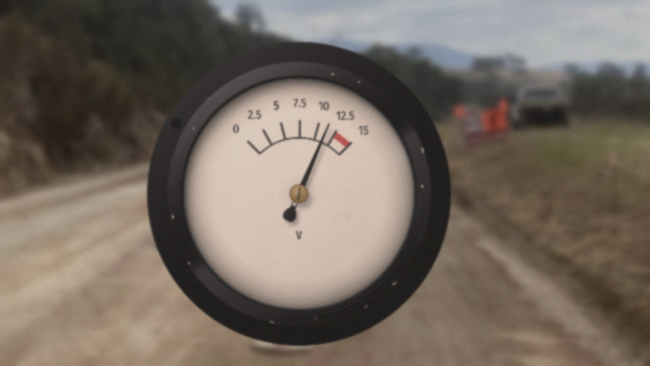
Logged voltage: 11.25 V
